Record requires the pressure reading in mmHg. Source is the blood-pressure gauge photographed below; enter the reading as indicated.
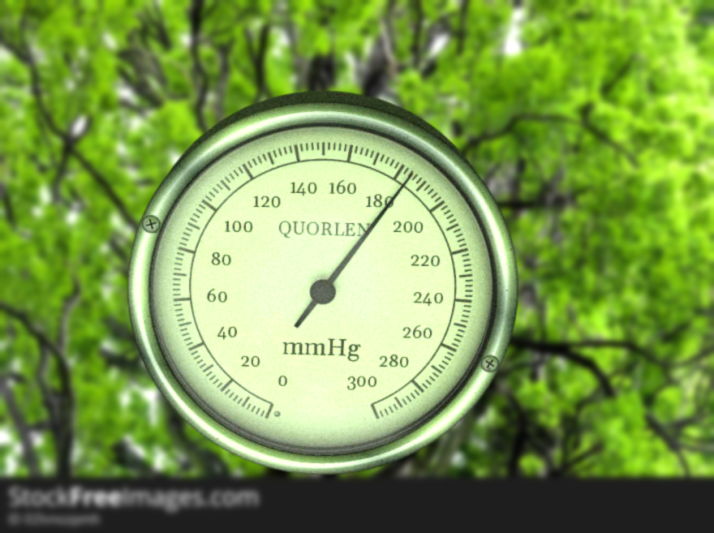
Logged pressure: 184 mmHg
